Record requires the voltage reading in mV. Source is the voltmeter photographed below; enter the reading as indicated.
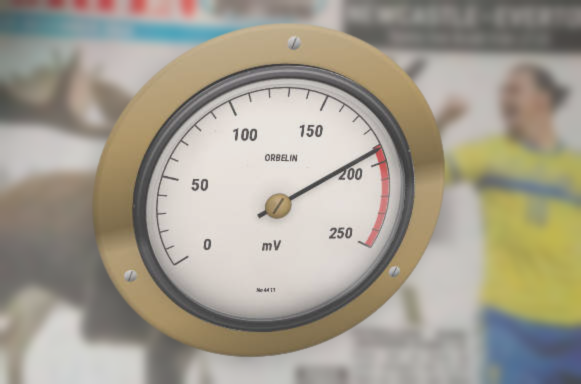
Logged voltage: 190 mV
